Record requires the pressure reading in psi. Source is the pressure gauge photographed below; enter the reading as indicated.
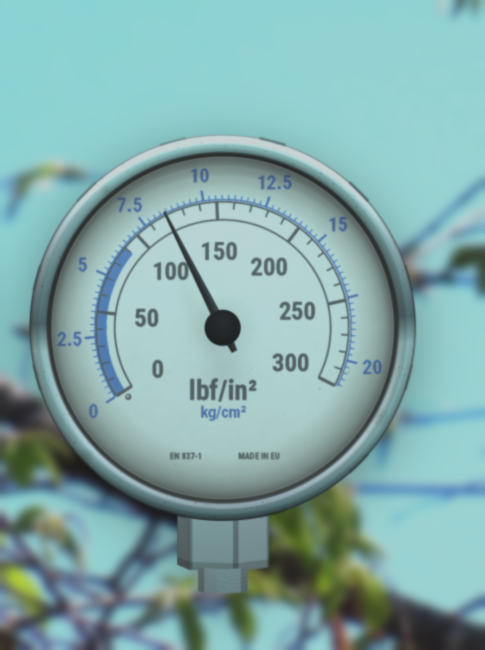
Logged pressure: 120 psi
